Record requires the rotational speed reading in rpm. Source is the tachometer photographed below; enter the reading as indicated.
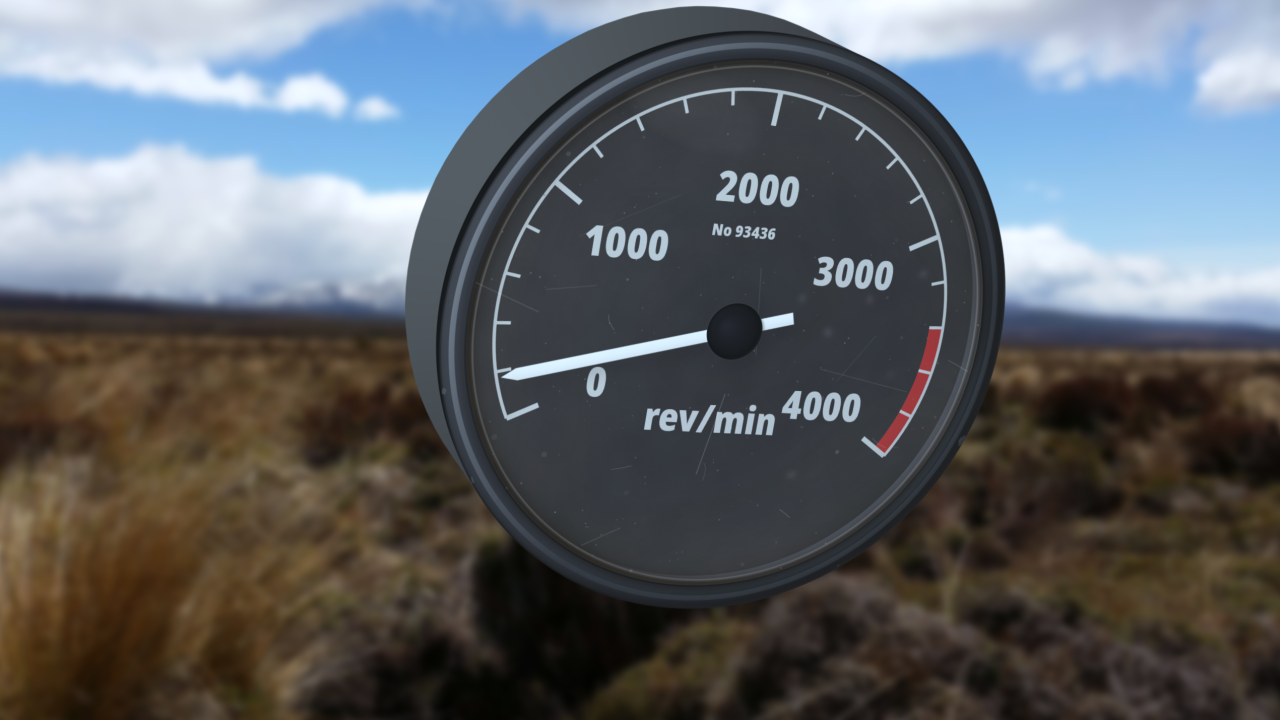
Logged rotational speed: 200 rpm
